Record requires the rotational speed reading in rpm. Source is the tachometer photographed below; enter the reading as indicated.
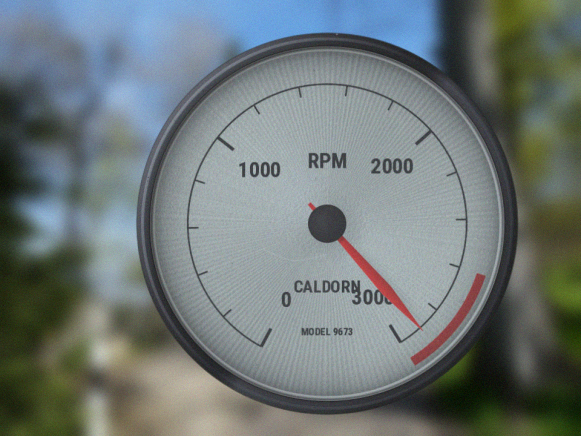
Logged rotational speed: 2900 rpm
